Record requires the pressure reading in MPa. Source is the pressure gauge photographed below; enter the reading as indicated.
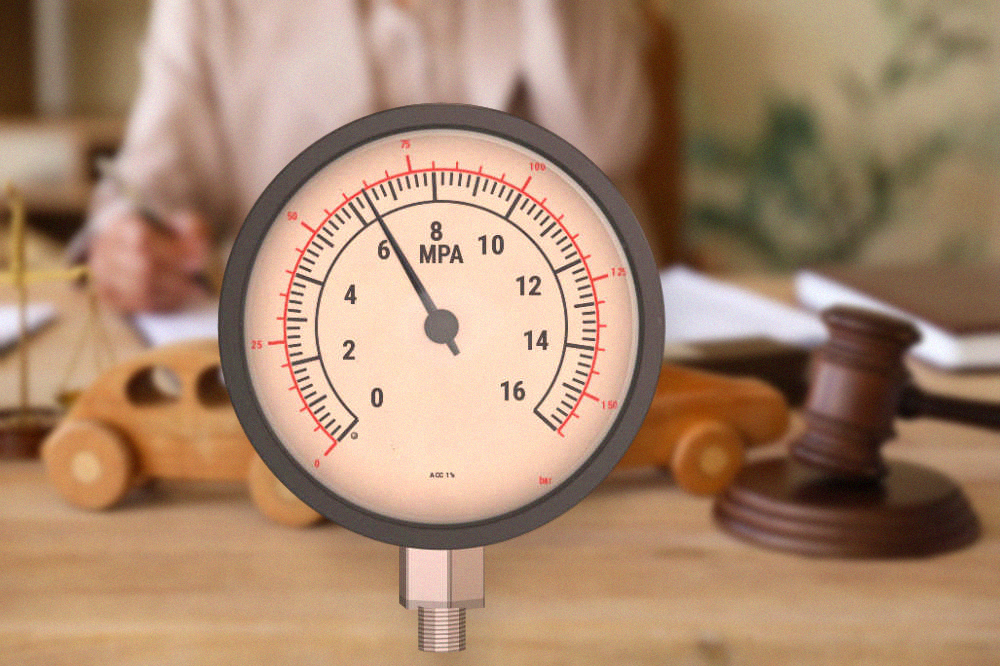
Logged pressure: 6.4 MPa
